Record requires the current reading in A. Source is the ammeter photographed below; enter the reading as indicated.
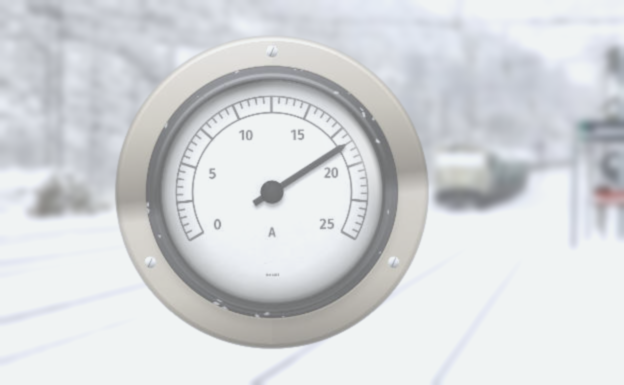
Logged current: 18.5 A
